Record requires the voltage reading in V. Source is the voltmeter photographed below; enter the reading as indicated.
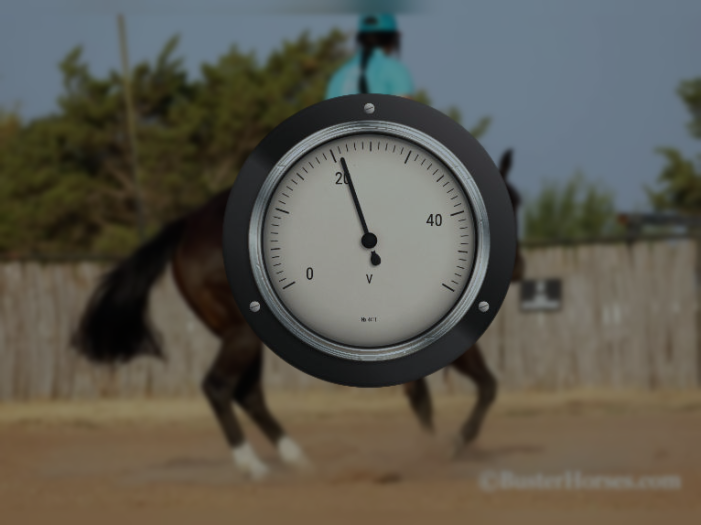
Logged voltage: 21 V
